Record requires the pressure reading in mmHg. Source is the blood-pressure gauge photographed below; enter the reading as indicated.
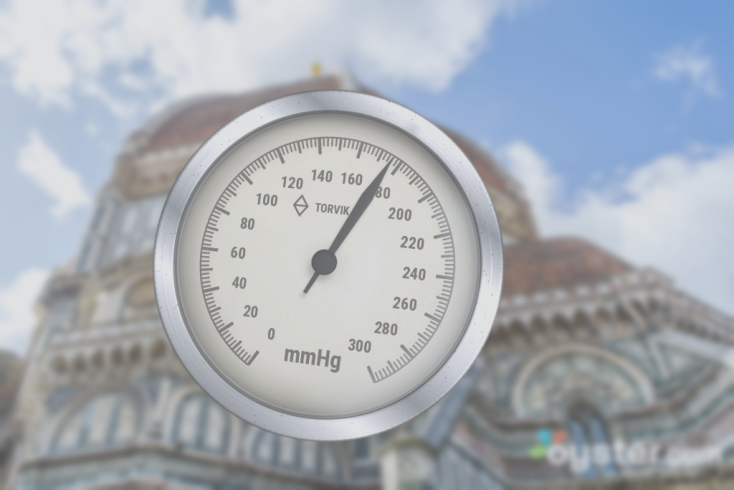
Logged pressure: 176 mmHg
